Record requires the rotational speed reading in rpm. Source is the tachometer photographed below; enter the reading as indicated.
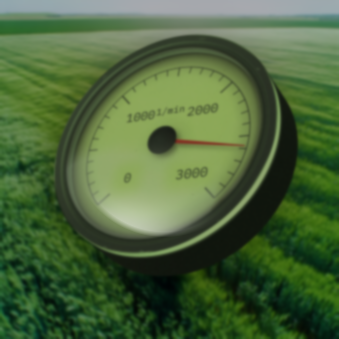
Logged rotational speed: 2600 rpm
